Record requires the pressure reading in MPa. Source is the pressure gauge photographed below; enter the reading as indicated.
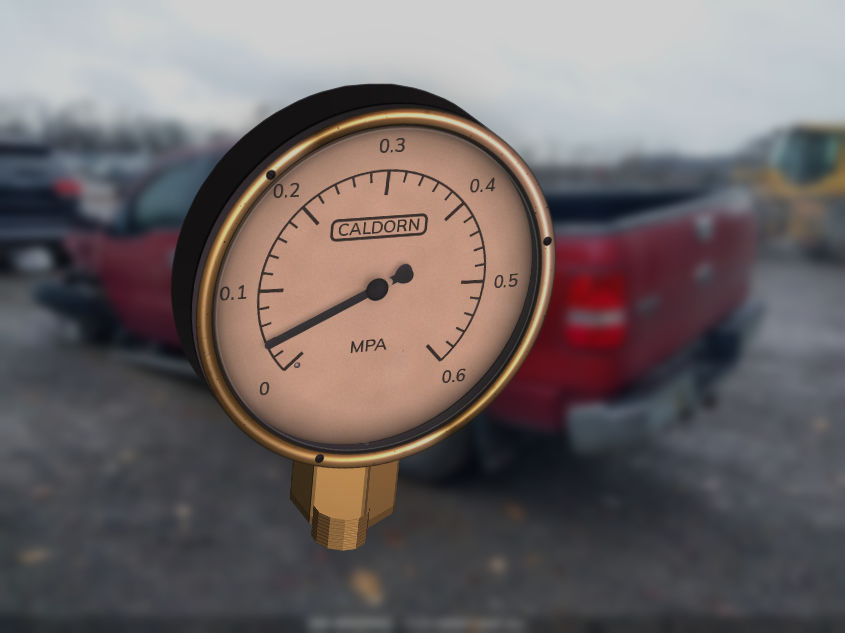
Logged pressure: 0.04 MPa
